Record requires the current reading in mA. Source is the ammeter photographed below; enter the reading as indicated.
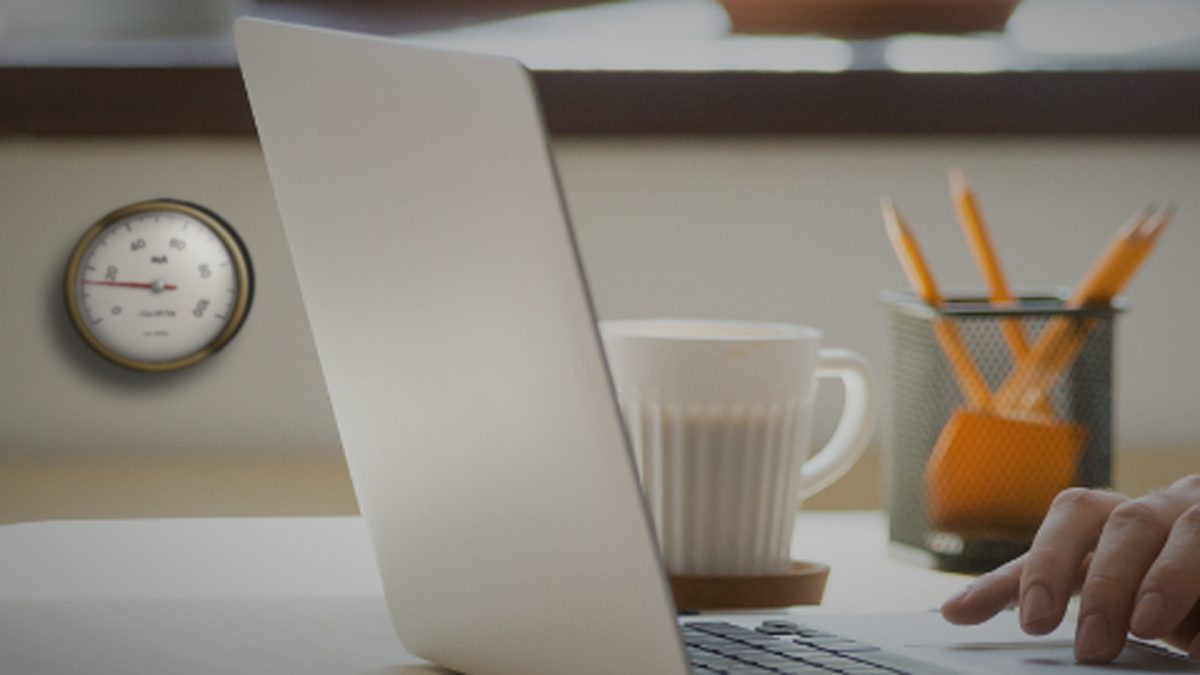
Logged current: 15 mA
